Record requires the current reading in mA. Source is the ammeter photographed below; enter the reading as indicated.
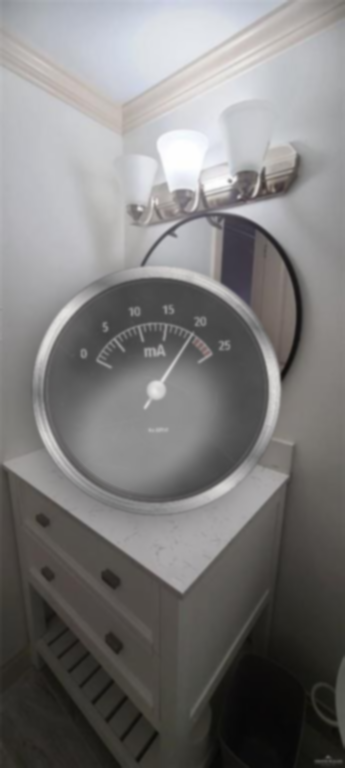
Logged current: 20 mA
